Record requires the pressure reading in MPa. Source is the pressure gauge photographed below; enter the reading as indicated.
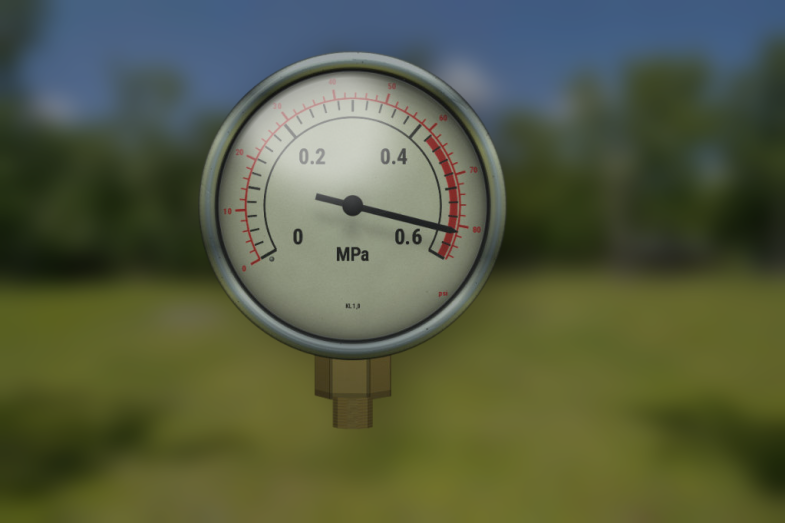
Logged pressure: 0.56 MPa
